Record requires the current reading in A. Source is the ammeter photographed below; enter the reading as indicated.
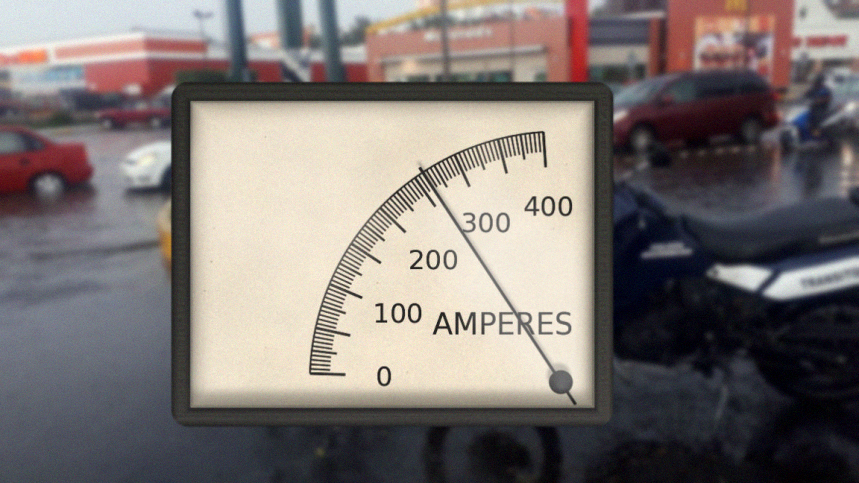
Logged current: 260 A
